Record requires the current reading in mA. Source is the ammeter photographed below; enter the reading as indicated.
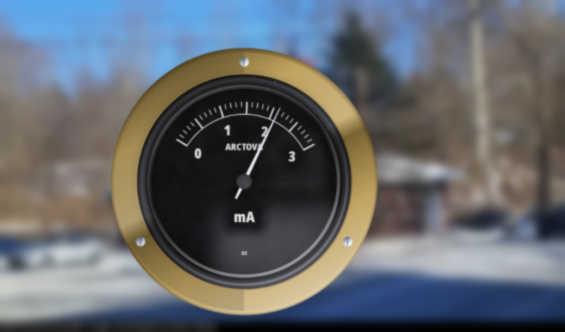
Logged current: 2.1 mA
